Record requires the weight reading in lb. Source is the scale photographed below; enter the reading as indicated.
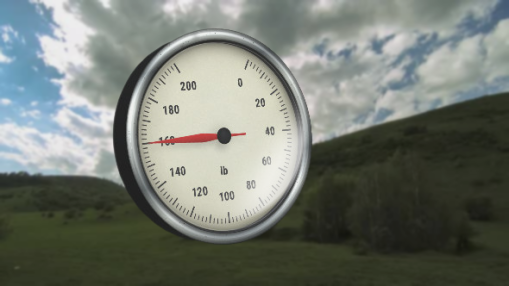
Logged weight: 160 lb
